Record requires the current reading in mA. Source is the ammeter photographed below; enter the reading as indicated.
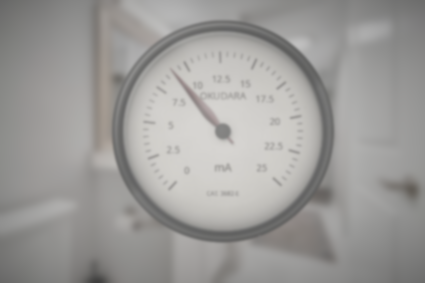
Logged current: 9 mA
